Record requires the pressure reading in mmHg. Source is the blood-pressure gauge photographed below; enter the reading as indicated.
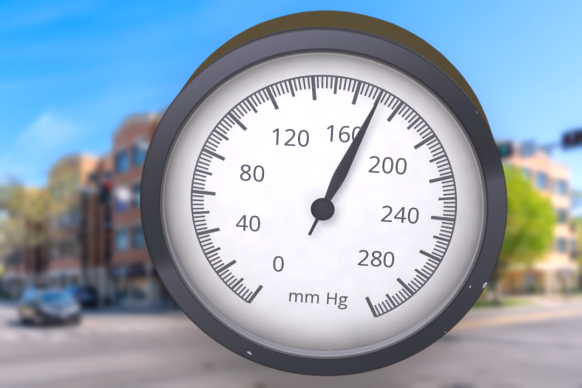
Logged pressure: 170 mmHg
